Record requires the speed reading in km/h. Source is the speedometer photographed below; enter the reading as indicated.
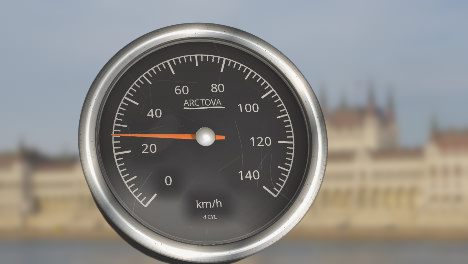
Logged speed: 26 km/h
